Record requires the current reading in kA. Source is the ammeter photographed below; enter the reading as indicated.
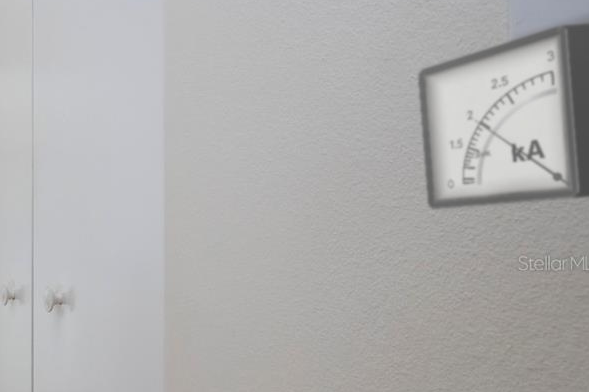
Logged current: 2 kA
